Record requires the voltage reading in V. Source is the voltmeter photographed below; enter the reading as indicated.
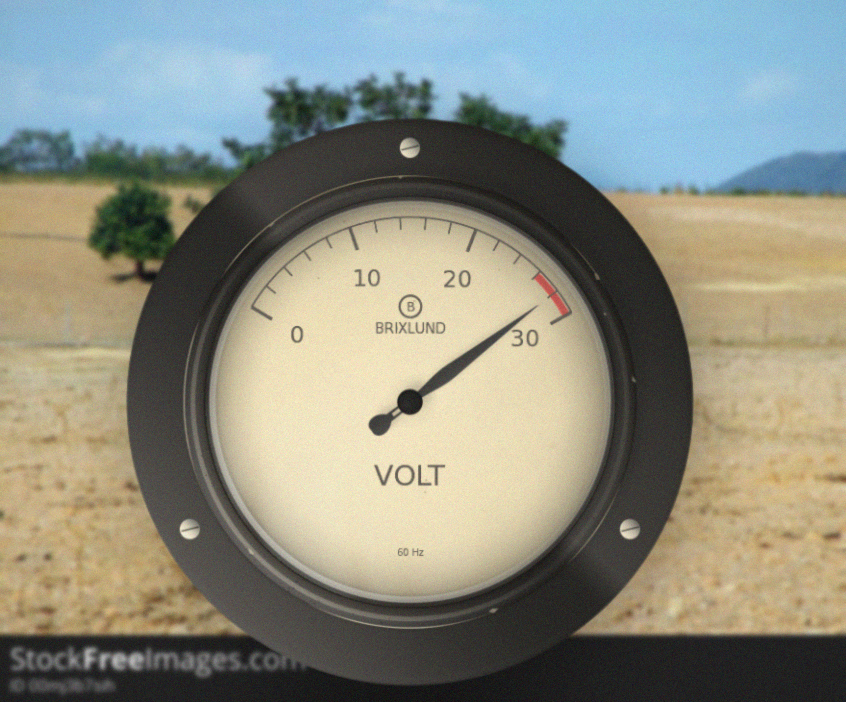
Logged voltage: 28 V
